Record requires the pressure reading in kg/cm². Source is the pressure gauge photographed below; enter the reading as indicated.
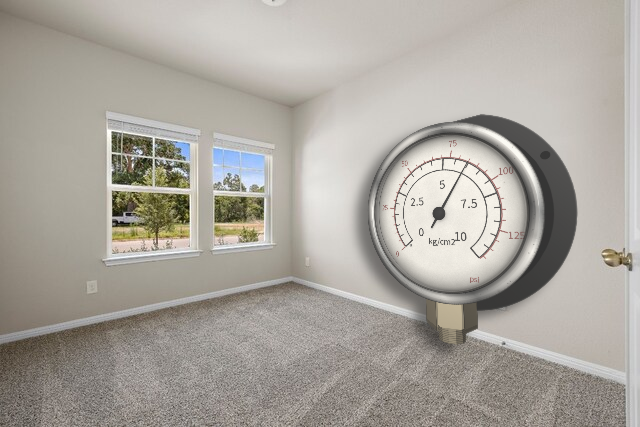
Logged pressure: 6 kg/cm²
